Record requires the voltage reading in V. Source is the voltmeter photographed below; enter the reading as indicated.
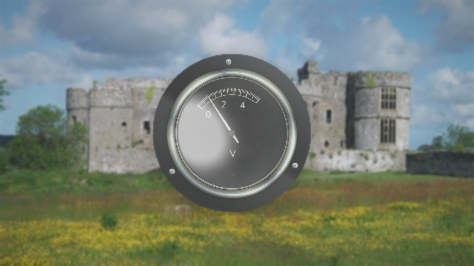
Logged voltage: 1 V
